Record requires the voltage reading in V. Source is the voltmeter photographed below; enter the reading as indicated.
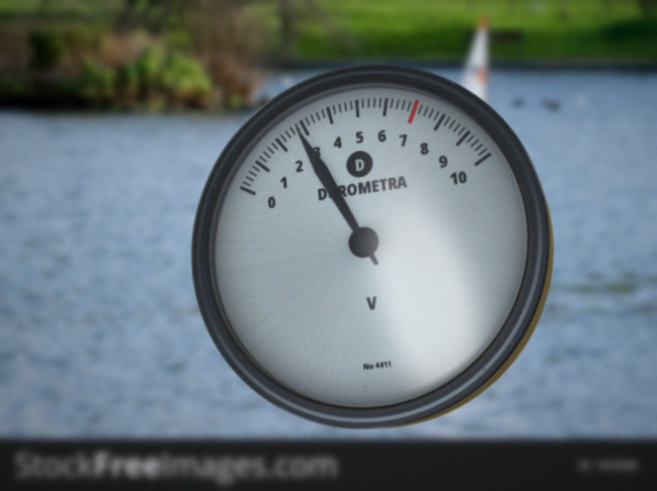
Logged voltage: 2.8 V
